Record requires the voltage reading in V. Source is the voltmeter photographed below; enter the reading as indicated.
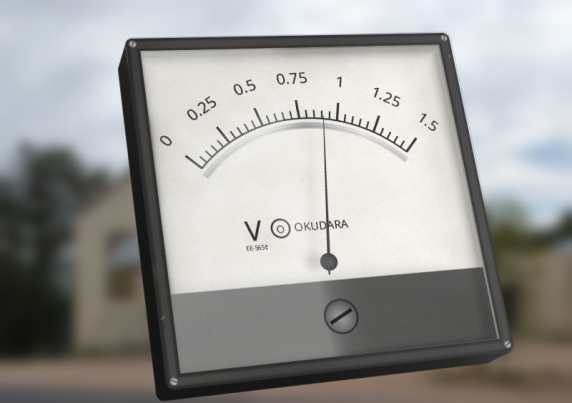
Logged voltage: 0.9 V
